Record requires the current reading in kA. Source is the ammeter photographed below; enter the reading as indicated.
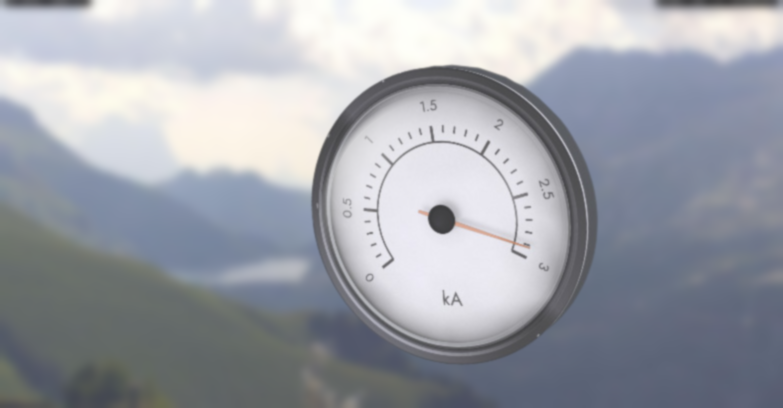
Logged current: 2.9 kA
